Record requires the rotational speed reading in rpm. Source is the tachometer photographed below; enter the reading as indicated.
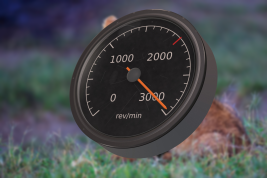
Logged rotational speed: 2950 rpm
